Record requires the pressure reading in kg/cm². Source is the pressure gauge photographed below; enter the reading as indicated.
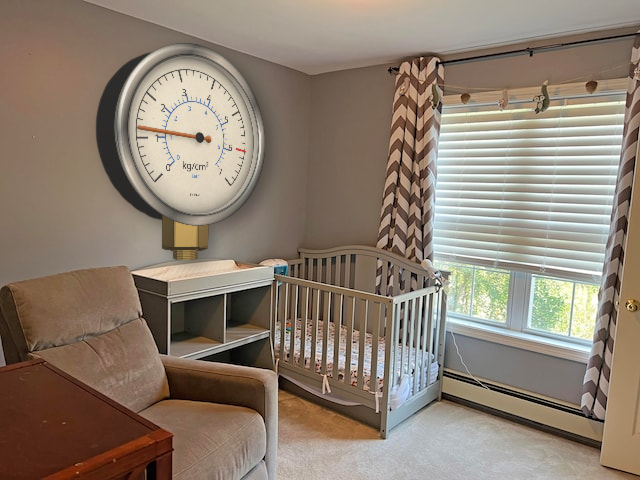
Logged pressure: 1.2 kg/cm²
